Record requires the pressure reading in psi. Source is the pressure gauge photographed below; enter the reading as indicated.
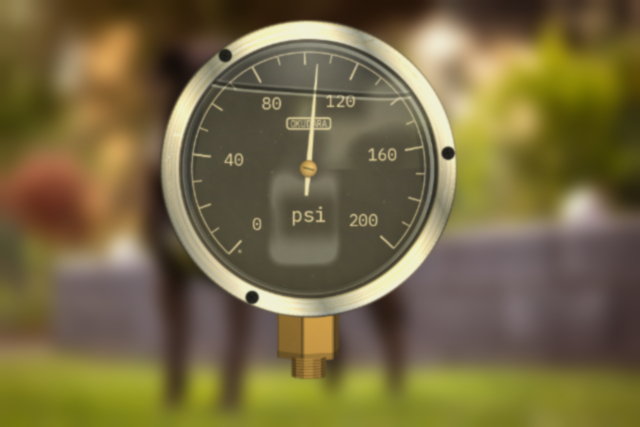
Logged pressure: 105 psi
